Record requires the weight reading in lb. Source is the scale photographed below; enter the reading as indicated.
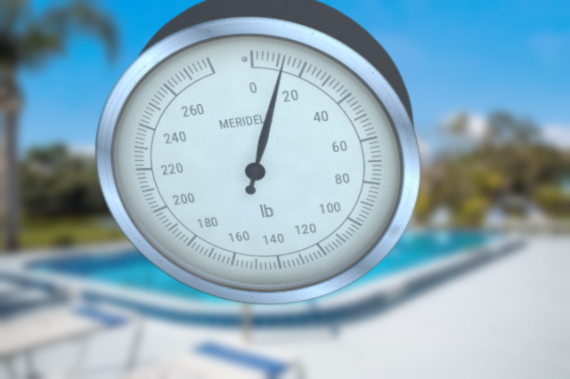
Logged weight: 12 lb
